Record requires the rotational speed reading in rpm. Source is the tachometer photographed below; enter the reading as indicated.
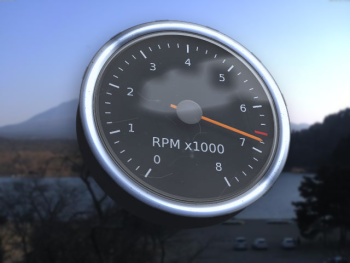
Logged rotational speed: 6800 rpm
